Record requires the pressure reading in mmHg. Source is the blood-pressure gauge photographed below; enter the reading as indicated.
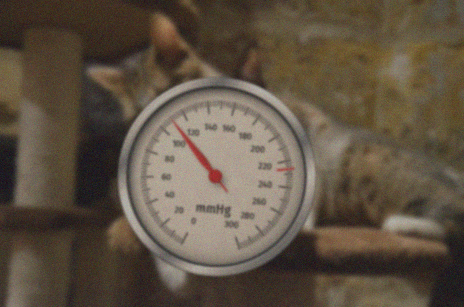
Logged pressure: 110 mmHg
